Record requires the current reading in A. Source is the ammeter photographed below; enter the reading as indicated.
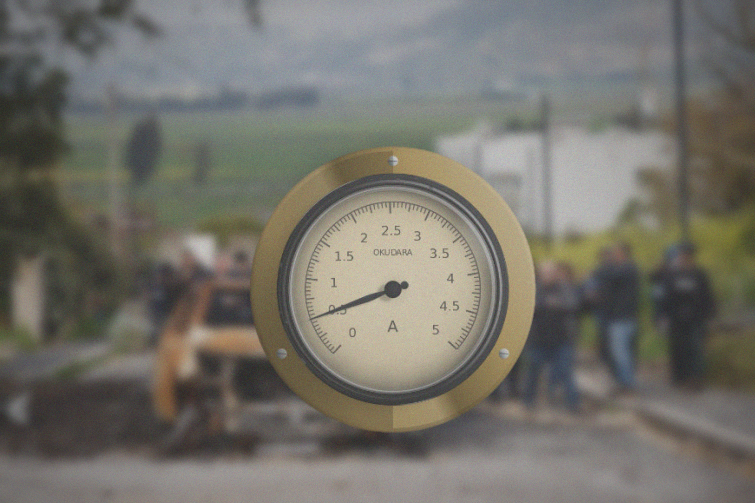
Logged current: 0.5 A
